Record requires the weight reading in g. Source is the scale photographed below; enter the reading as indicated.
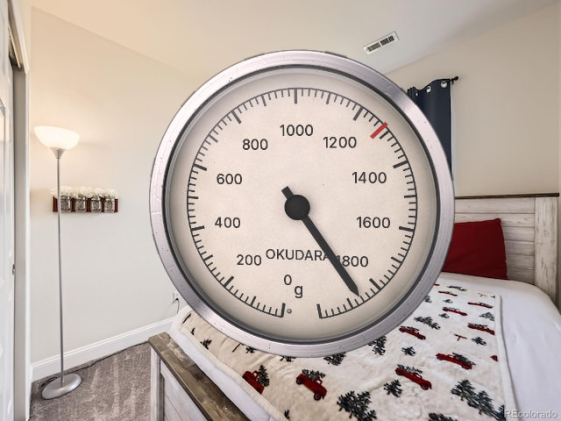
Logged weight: 1860 g
